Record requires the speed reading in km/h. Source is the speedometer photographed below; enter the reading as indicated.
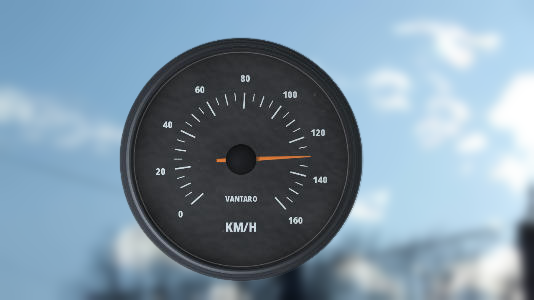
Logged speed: 130 km/h
